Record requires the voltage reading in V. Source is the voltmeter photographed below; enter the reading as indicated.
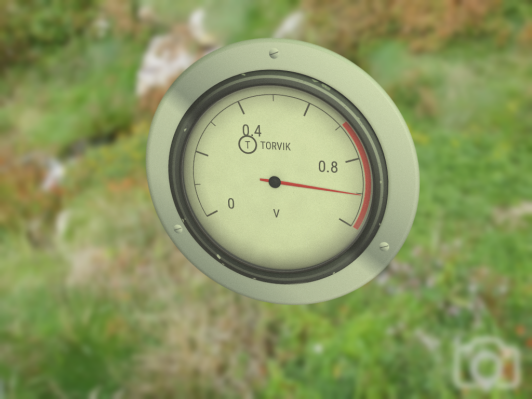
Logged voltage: 0.9 V
